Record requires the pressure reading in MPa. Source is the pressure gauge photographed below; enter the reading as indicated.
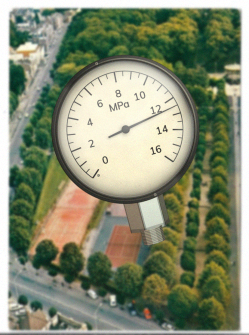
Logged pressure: 12.5 MPa
